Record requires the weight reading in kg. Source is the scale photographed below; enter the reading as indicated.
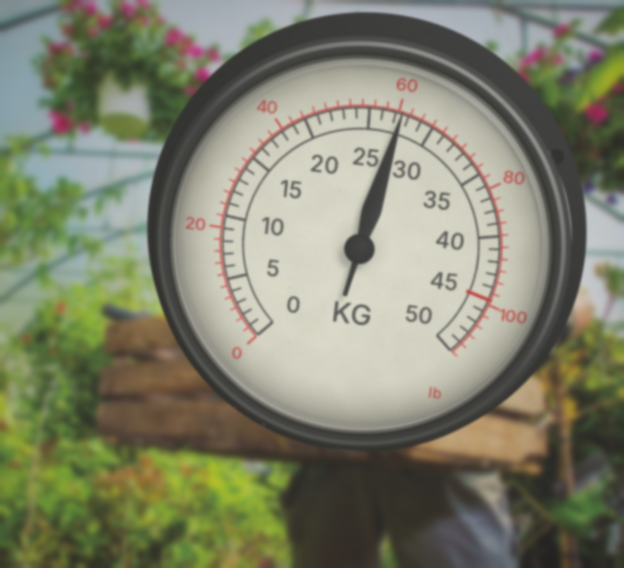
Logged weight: 27.5 kg
